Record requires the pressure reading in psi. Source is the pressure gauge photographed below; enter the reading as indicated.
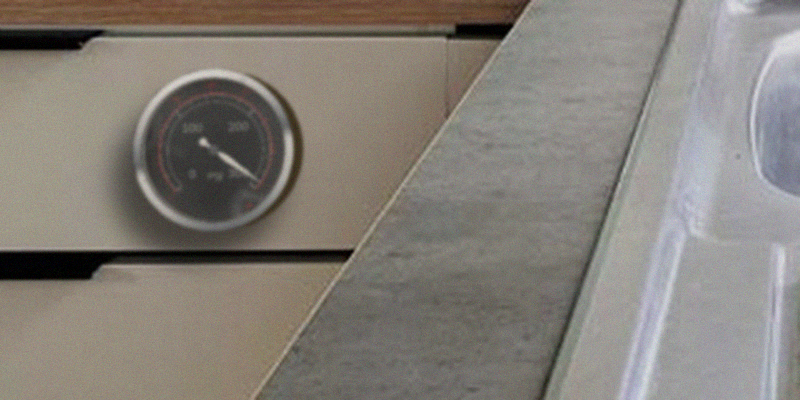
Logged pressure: 290 psi
